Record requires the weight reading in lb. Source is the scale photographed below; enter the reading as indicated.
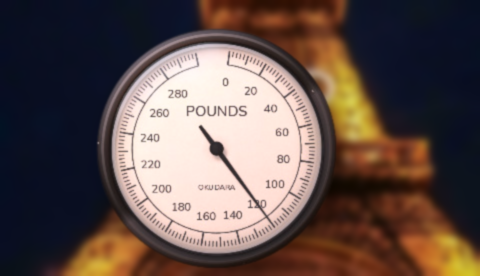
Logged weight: 120 lb
